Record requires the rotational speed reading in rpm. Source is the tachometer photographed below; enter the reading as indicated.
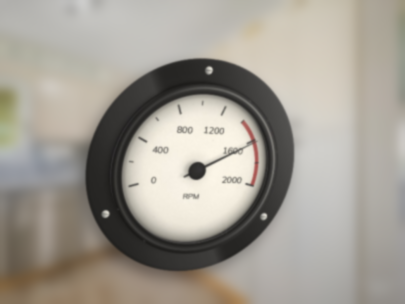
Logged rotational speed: 1600 rpm
